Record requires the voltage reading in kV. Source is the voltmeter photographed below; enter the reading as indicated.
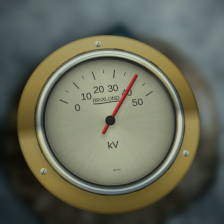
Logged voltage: 40 kV
